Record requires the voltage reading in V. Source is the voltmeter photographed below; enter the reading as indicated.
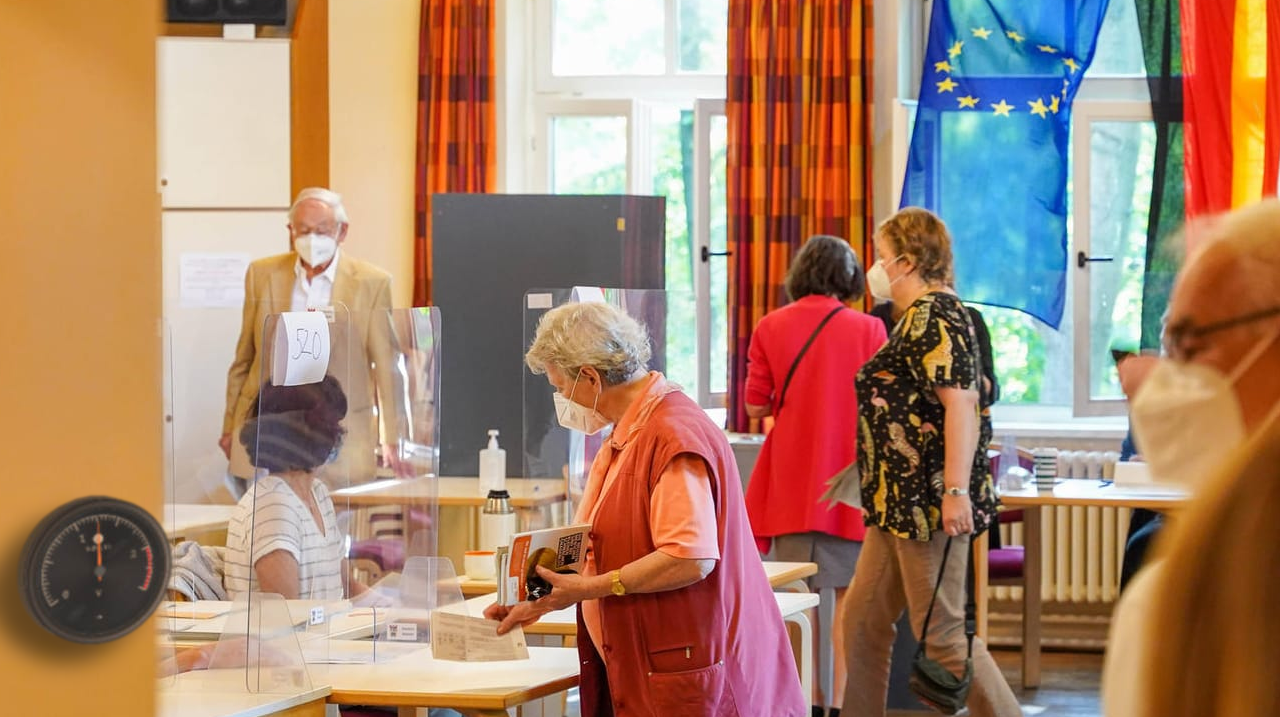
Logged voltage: 1.25 V
